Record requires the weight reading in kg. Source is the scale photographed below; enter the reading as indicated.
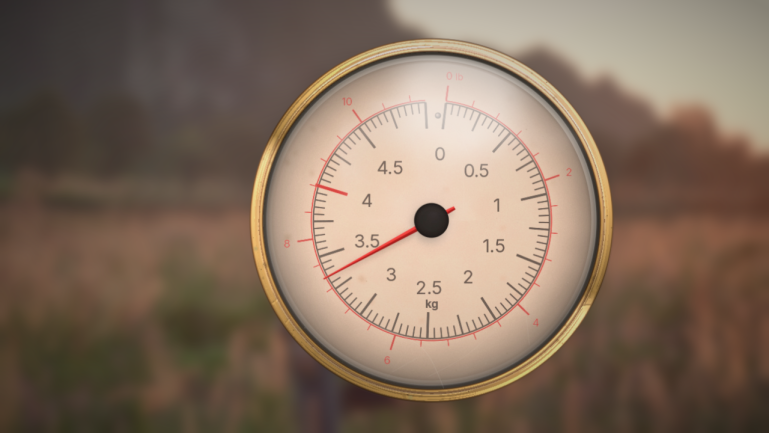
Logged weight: 3.35 kg
